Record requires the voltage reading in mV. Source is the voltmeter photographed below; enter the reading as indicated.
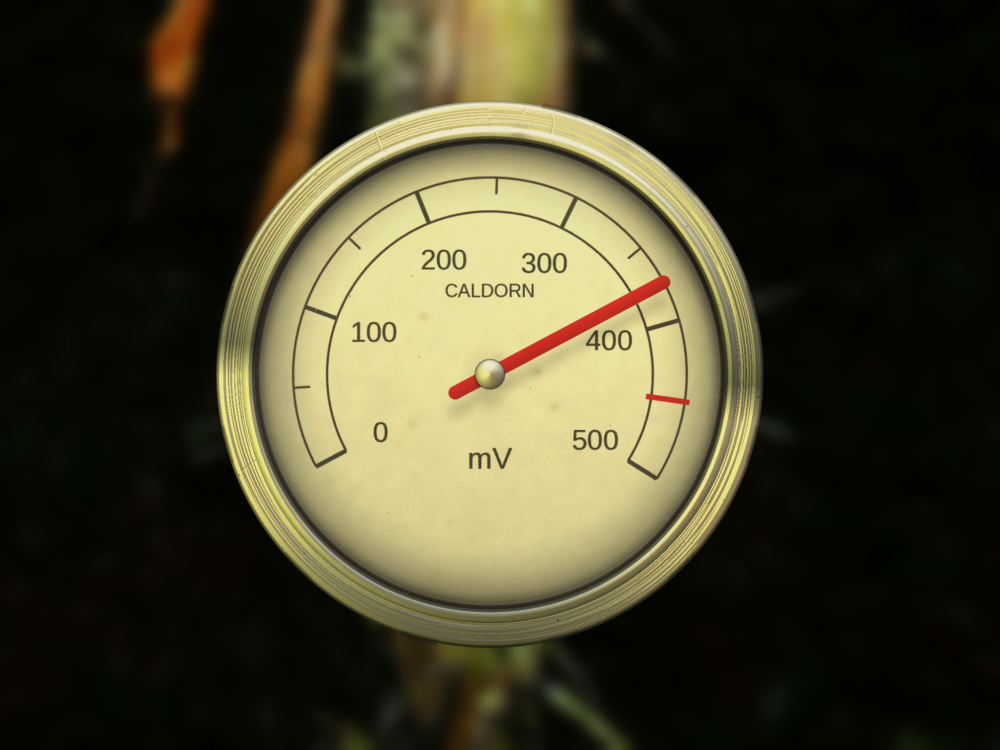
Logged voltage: 375 mV
